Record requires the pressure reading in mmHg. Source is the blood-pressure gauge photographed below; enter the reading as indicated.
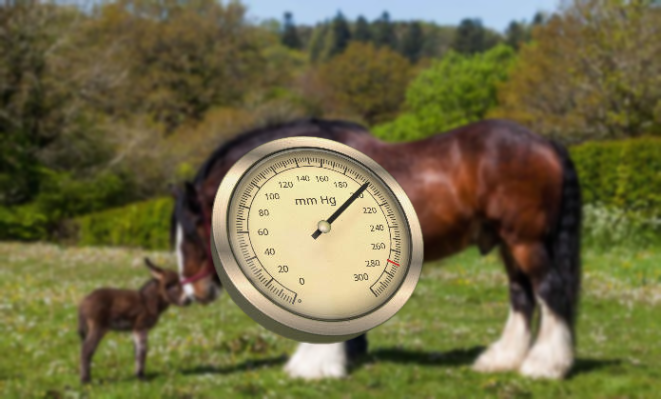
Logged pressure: 200 mmHg
